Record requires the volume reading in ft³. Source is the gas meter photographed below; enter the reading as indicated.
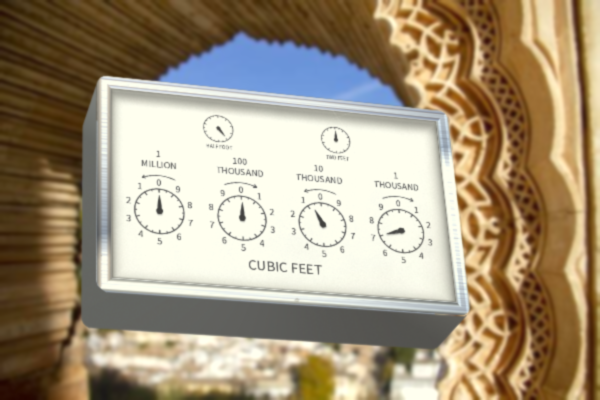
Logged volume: 700 ft³
